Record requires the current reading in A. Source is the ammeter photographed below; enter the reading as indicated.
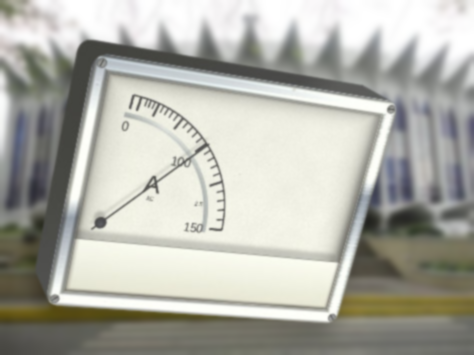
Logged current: 100 A
